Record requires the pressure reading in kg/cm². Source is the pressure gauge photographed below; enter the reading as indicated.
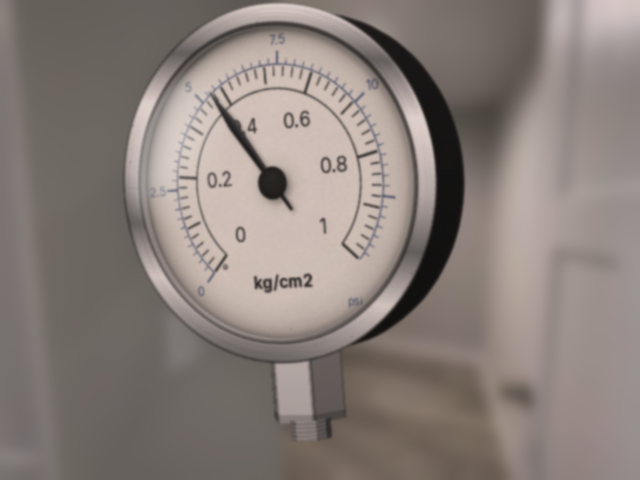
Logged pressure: 0.38 kg/cm²
